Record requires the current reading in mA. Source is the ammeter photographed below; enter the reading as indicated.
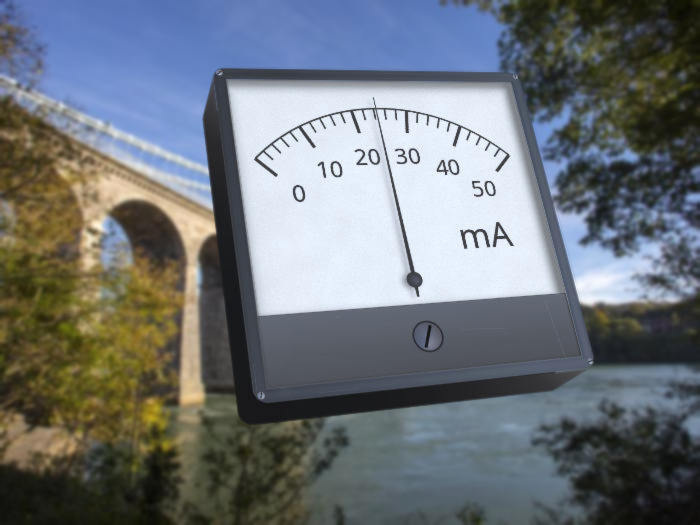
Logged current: 24 mA
